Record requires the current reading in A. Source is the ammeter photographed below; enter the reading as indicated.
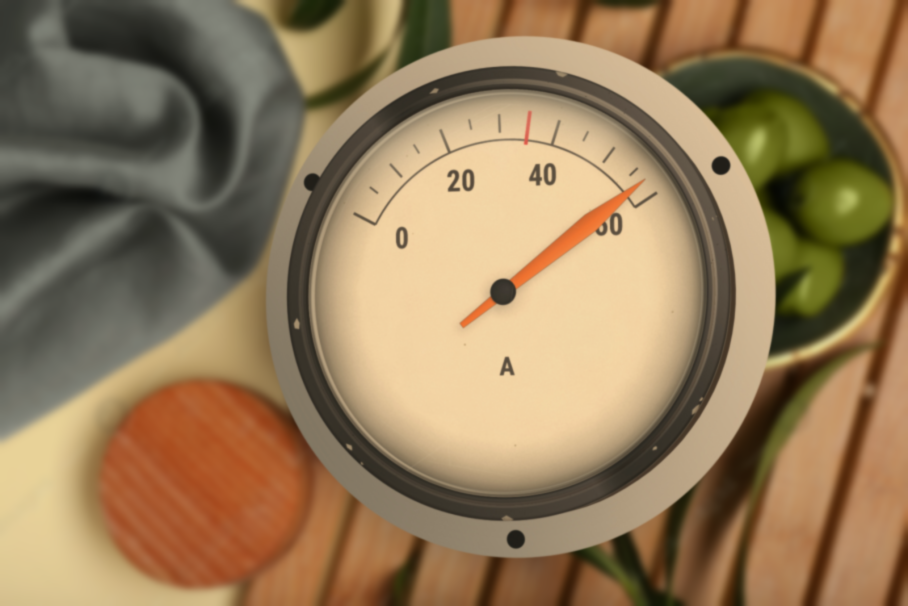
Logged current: 57.5 A
